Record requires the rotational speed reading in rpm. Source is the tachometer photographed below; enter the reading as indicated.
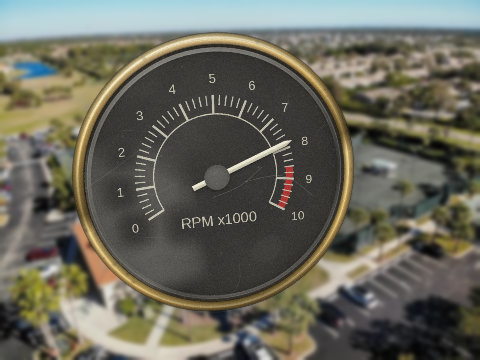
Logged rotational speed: 7800 rpm
